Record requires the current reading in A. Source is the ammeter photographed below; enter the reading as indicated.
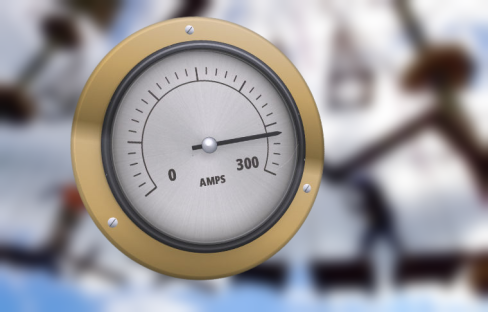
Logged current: 260 A
